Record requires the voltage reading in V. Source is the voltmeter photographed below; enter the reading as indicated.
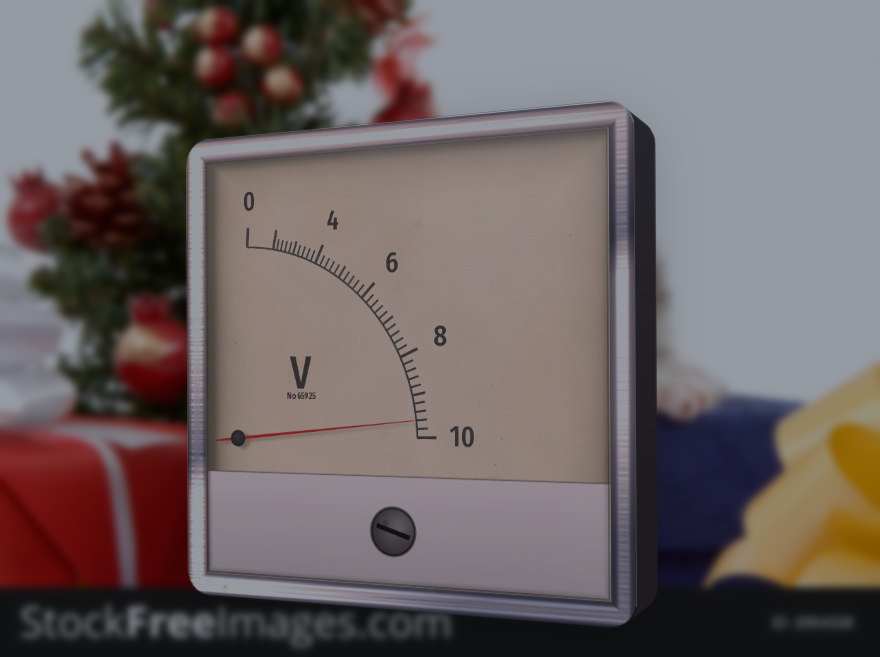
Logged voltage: 9.6 V
